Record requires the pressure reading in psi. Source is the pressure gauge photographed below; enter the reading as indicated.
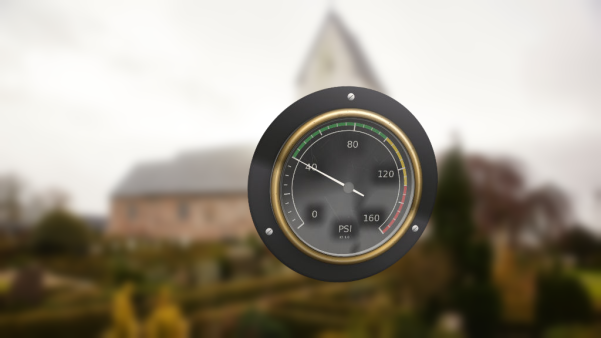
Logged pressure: 40 psi
